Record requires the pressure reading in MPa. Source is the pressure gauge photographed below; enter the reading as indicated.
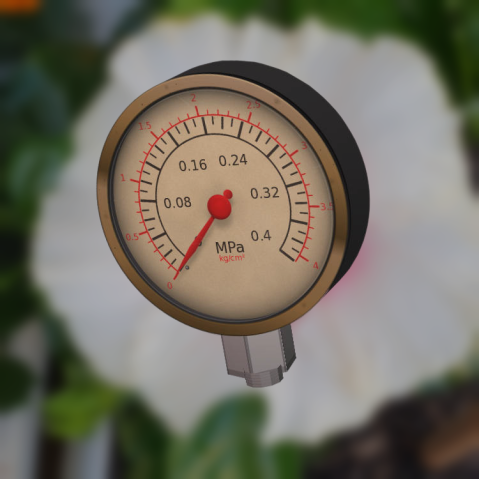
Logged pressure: 0 MPa
